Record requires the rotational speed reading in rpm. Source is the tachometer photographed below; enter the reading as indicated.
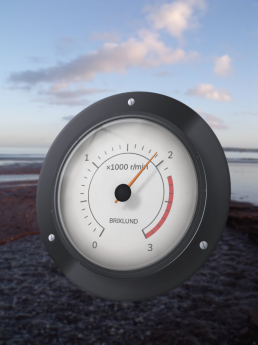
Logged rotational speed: 1900 rpm
